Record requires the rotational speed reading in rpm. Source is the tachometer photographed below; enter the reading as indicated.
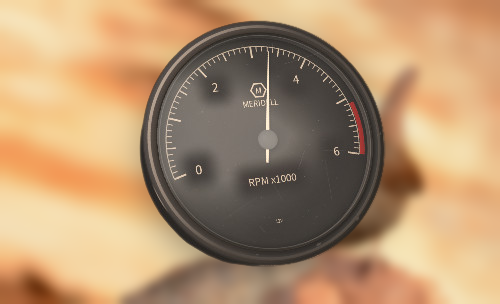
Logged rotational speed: 3300 rpm
